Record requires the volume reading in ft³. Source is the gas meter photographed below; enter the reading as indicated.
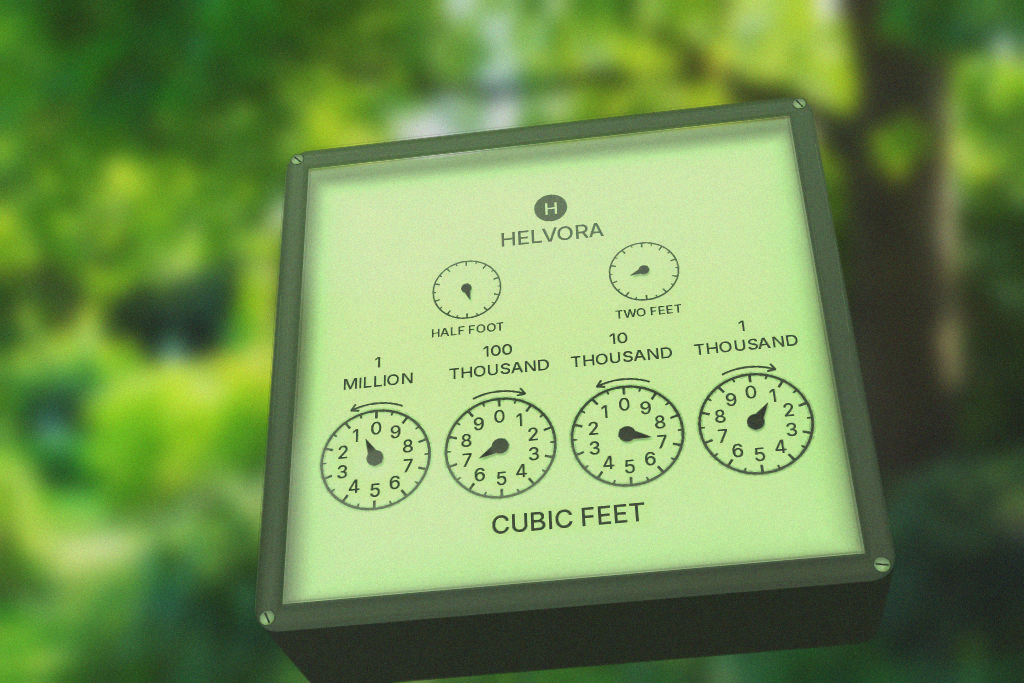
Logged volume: 67100 ft³
